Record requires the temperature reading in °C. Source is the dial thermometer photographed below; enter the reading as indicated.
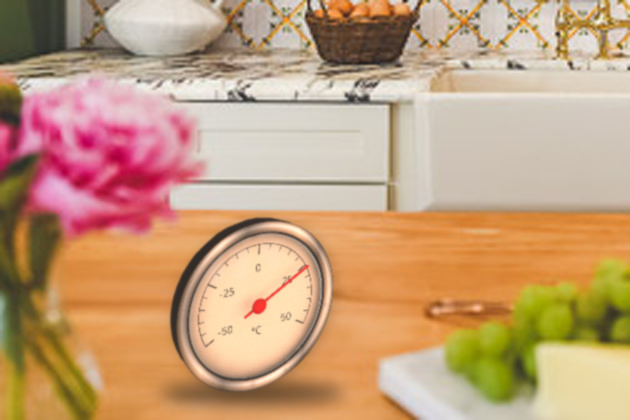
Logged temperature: 25 °C
